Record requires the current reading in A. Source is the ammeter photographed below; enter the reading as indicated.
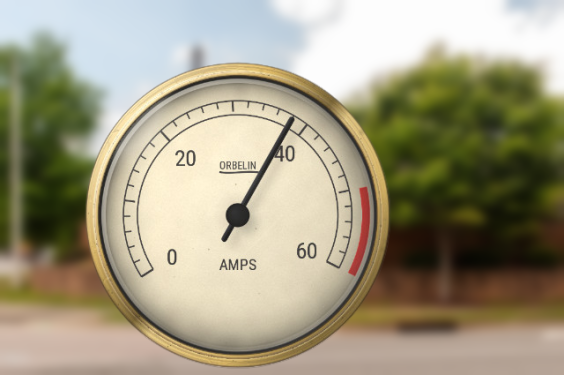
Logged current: 38 A
